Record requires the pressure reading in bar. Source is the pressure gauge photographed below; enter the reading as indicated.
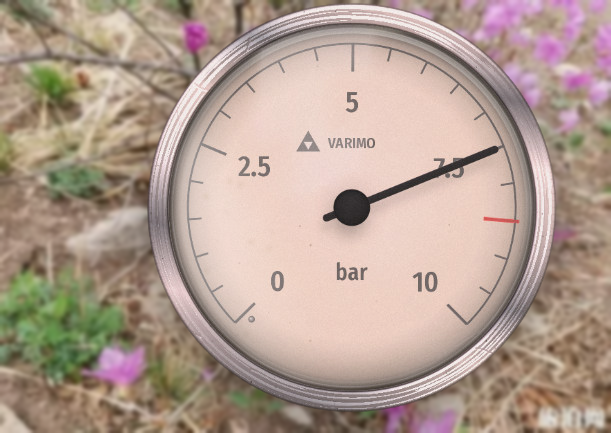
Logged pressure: 7.5 bar
